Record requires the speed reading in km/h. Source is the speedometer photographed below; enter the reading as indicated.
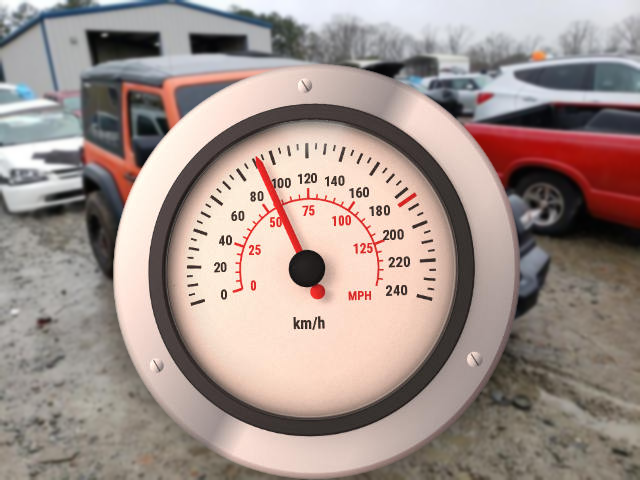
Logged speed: 92.5 km/h
